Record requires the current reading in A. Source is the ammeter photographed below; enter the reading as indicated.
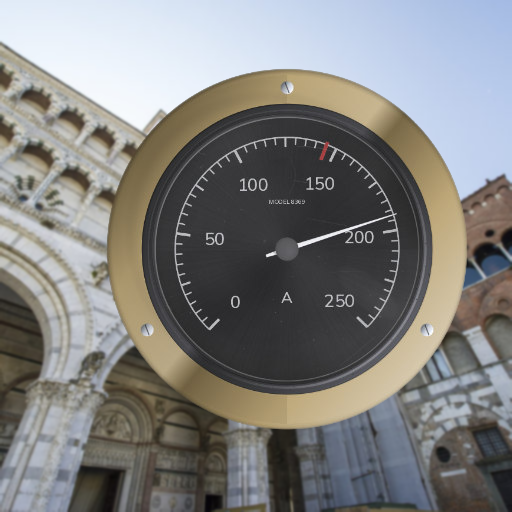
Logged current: 192.5 A
